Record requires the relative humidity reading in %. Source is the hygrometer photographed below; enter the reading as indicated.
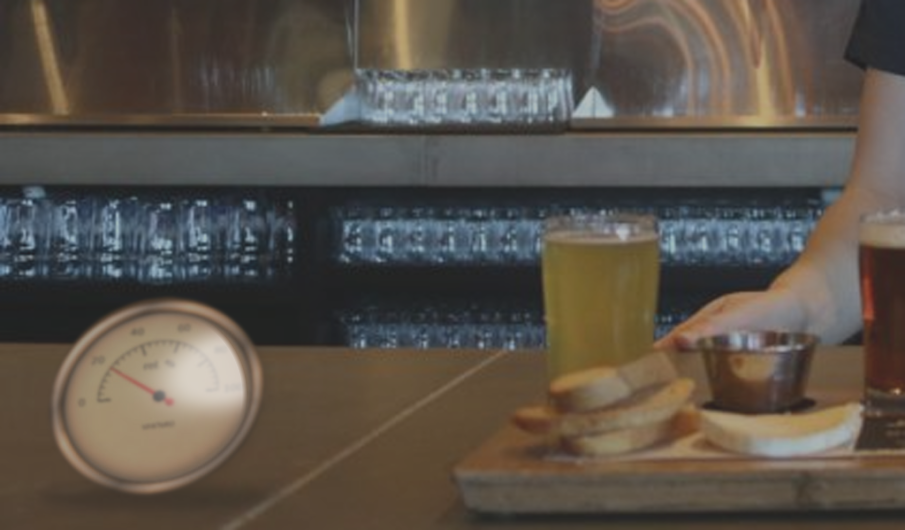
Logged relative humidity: 20 %
